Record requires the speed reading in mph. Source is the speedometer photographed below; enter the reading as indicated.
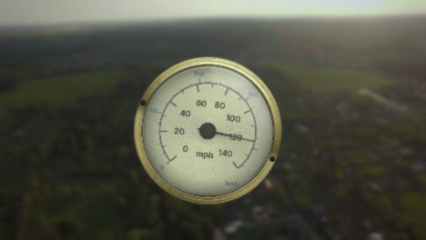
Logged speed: 120 mph
